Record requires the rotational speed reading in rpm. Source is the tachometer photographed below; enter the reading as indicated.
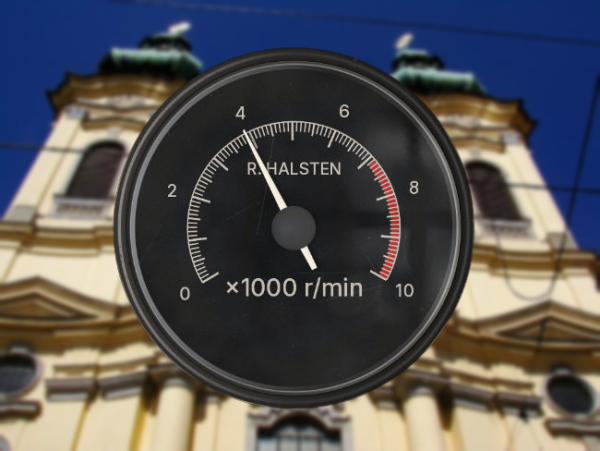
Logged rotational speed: 3900 rpm
